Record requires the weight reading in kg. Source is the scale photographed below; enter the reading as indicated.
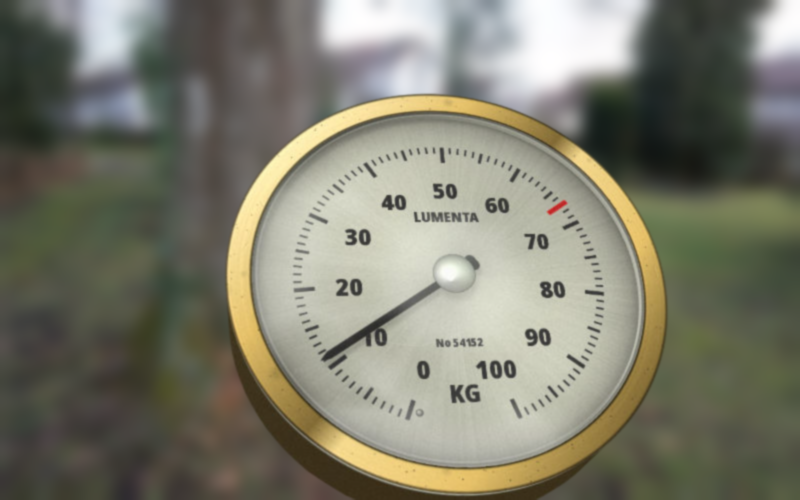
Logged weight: 11 kg
